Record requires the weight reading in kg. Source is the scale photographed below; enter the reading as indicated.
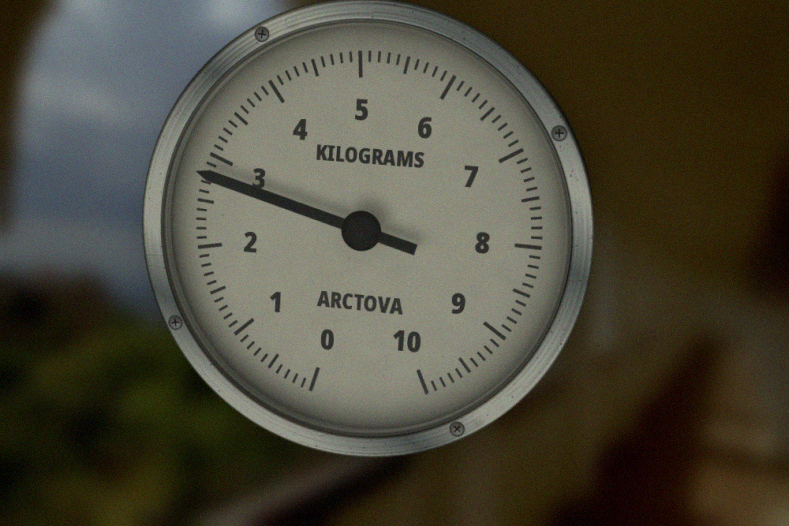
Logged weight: 2.8 kg
